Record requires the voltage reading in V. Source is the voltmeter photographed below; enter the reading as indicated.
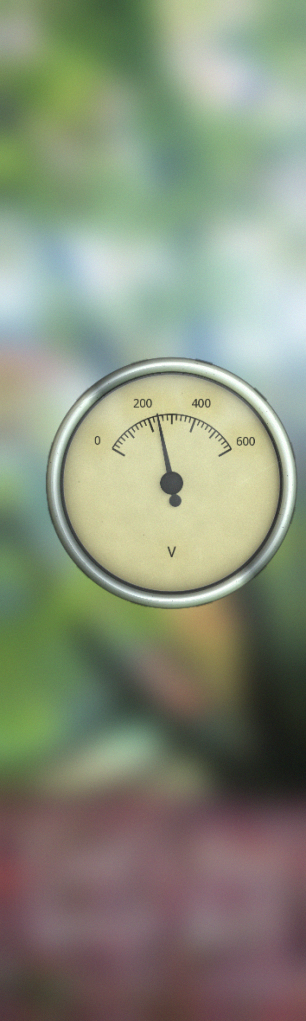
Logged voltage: 240 V
